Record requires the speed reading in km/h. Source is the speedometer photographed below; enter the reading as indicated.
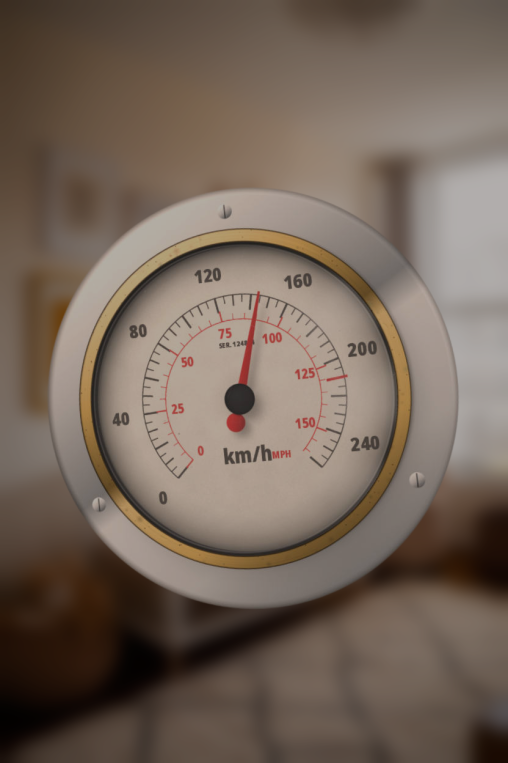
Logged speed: 145 km/h
